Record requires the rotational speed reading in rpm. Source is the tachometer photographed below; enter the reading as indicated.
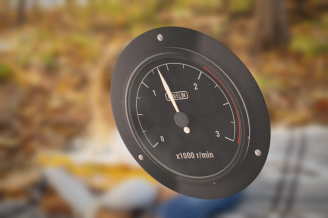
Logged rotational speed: 1375 rpm
